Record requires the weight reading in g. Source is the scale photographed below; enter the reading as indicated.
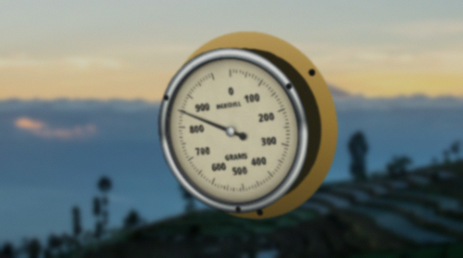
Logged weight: 850 g
